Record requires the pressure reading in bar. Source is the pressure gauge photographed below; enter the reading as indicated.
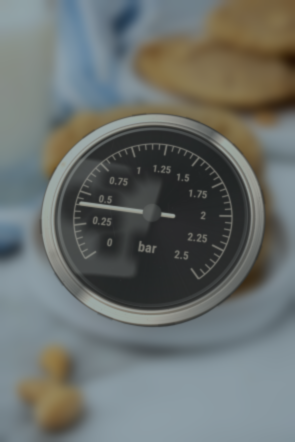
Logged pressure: 0.4 bar
